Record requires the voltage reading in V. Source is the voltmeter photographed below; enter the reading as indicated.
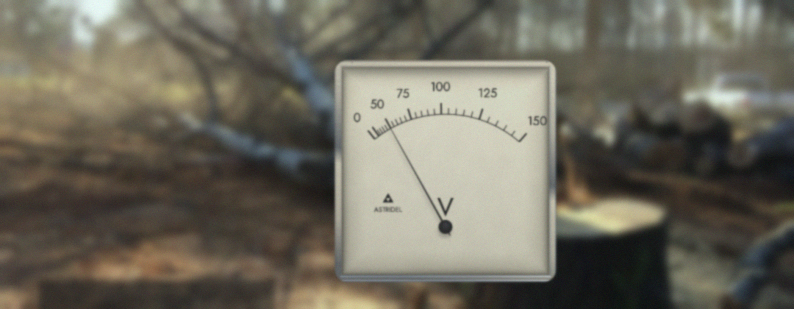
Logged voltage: 50 V
